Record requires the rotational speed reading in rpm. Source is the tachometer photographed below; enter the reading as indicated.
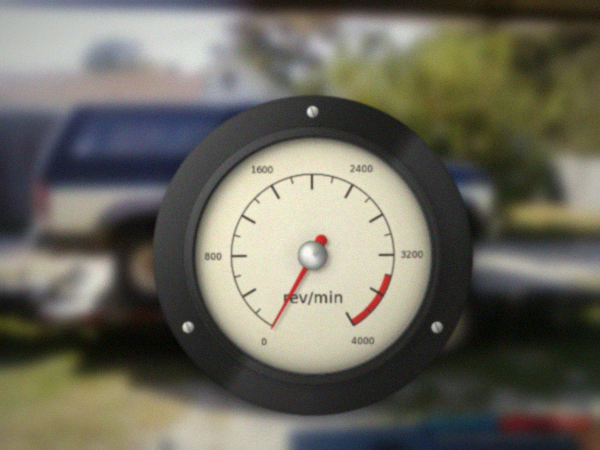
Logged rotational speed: 0 rpm
